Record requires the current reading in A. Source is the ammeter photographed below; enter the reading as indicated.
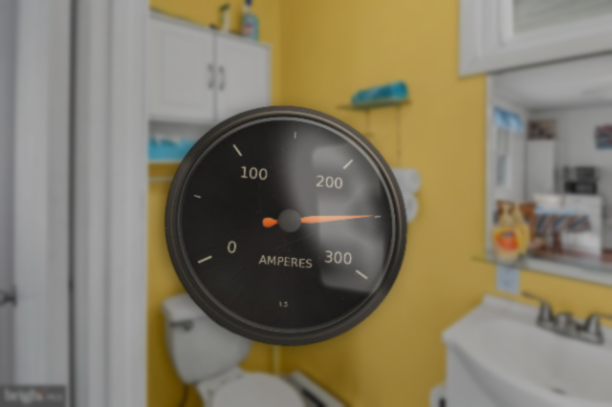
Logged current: 250 A
